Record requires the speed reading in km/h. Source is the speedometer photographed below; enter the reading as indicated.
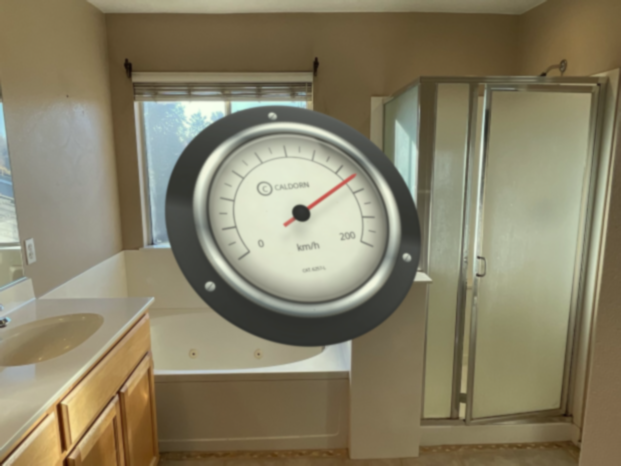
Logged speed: 150 km/h
